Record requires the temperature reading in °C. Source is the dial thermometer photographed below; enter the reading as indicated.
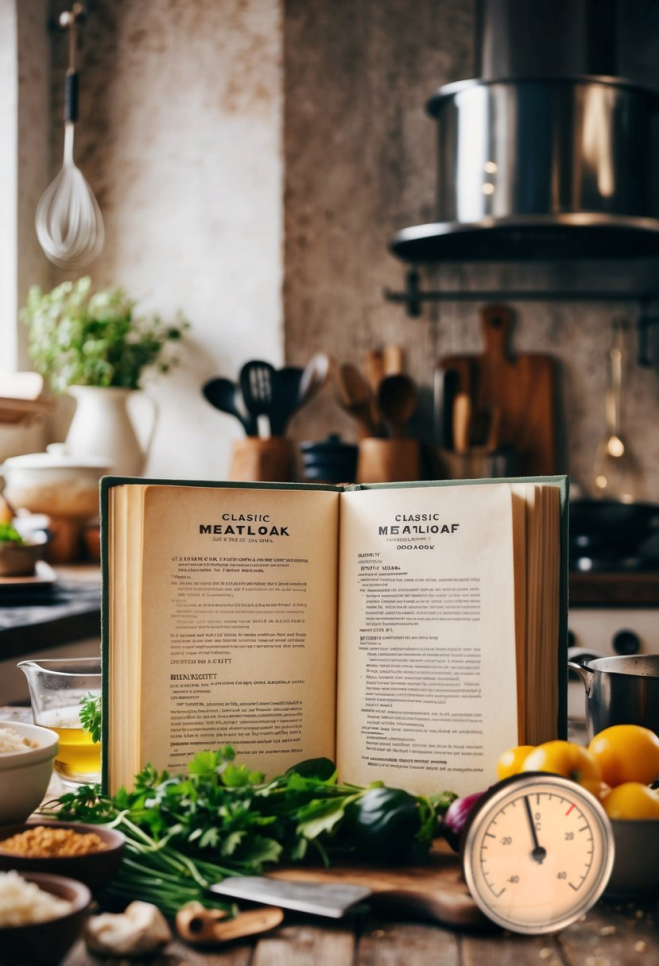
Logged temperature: -4 °C
